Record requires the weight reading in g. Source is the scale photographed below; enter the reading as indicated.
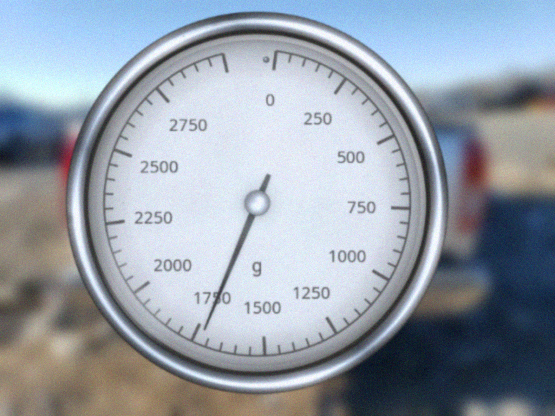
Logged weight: 1725 g
